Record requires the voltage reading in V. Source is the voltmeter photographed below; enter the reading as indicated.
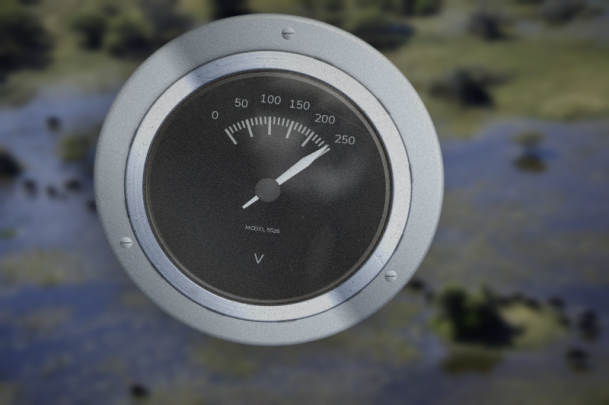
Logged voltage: 240 V
